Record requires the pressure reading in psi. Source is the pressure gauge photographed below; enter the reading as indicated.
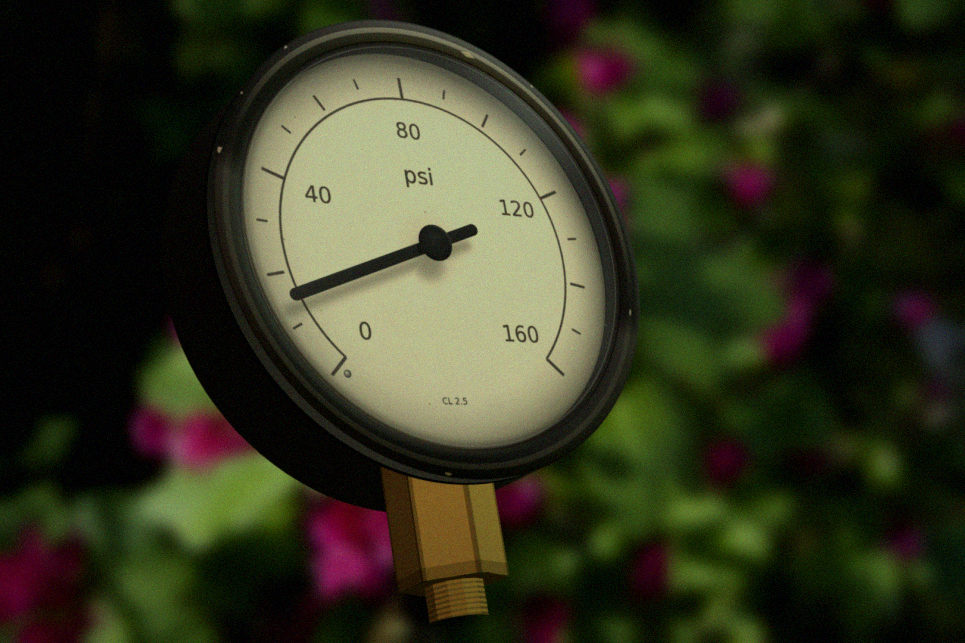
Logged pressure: 15 psi
